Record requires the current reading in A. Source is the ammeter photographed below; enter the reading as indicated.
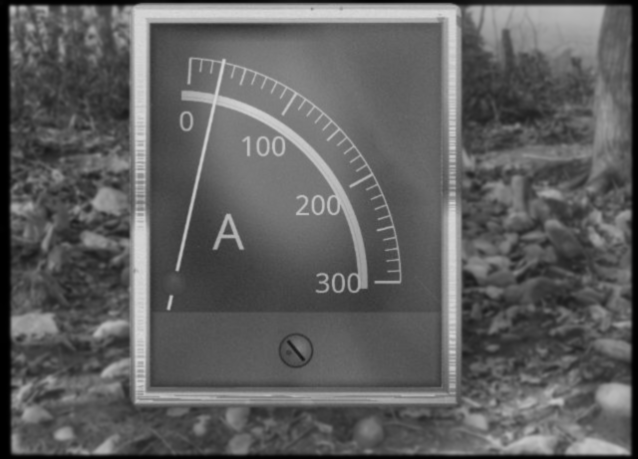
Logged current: 30 A
